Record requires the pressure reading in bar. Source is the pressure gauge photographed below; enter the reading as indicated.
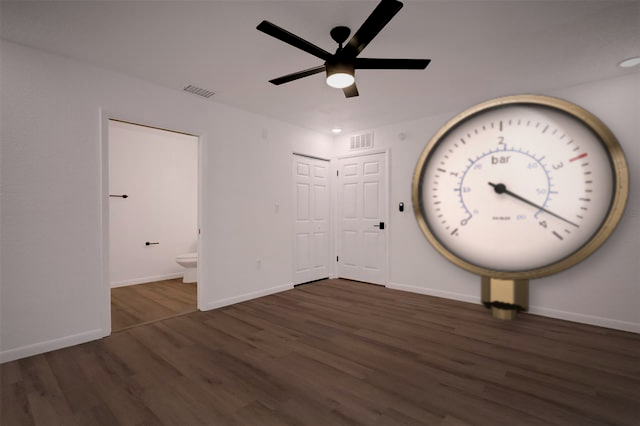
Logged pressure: 3.8 bar
